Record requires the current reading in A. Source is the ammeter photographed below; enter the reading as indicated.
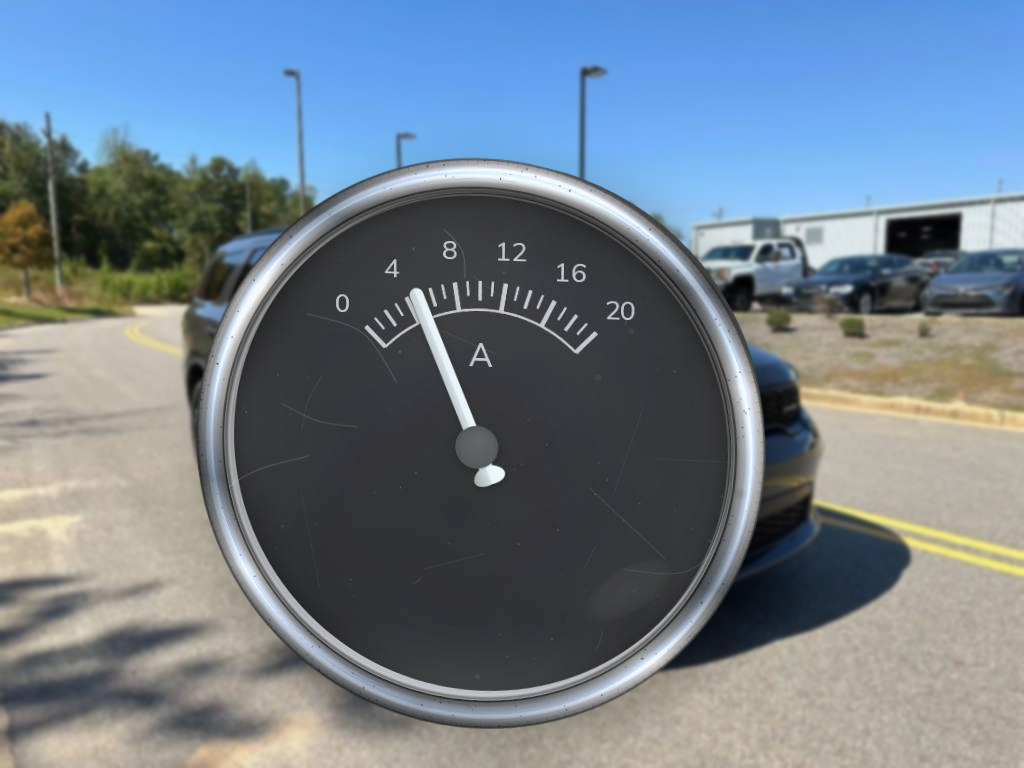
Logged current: 5 A
